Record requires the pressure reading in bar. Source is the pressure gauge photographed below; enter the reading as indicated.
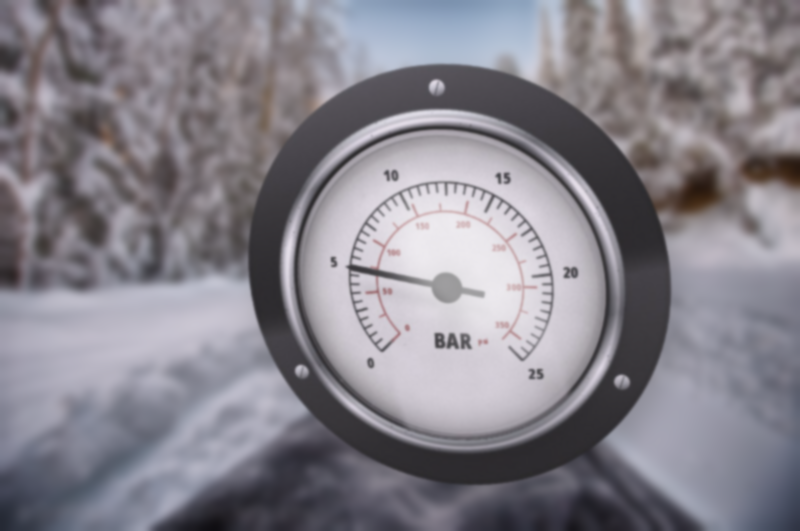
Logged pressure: 5 bar
